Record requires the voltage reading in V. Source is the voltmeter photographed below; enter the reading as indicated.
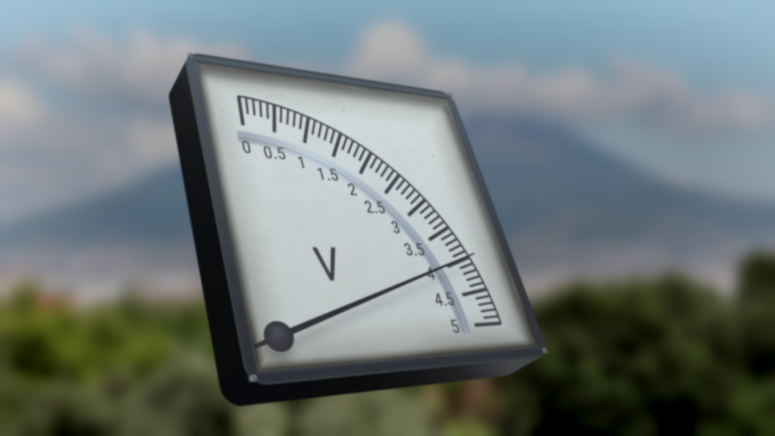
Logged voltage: 4 V
